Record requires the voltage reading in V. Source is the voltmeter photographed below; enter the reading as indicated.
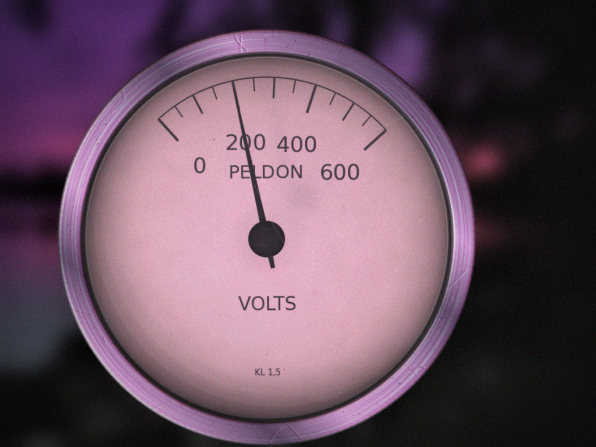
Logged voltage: 200 V
